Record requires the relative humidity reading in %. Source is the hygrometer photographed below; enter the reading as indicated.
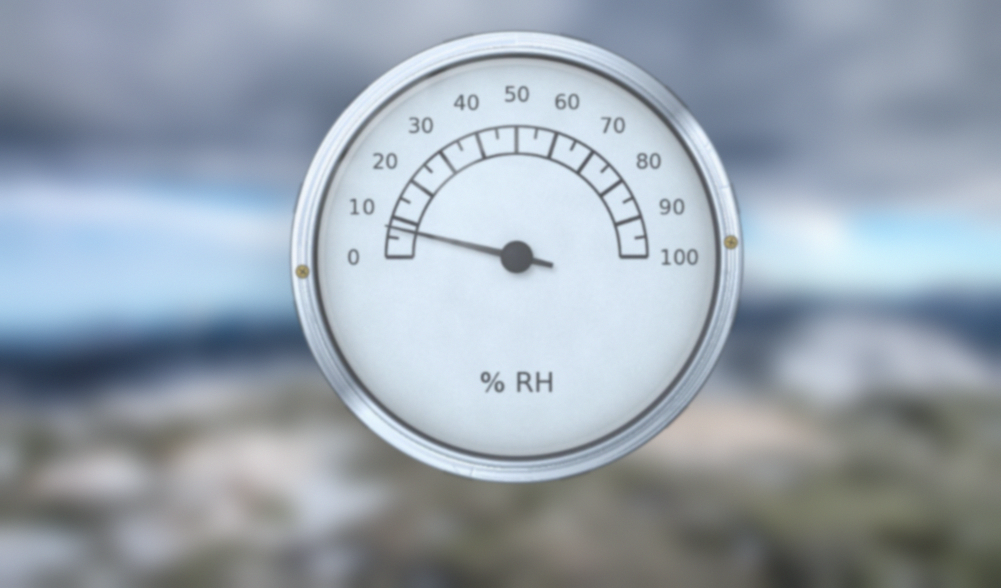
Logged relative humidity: 7.5 %
